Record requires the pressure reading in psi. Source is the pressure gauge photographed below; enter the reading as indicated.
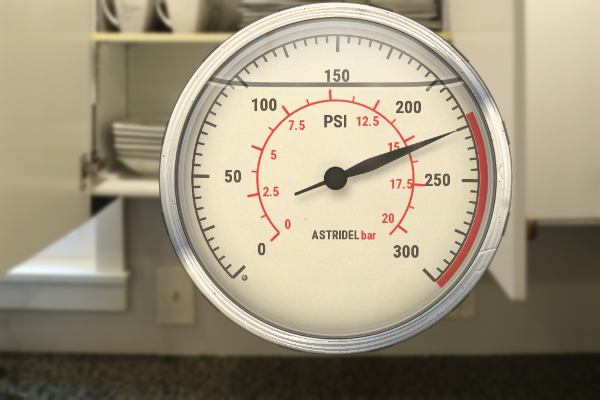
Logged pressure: 225 psi
